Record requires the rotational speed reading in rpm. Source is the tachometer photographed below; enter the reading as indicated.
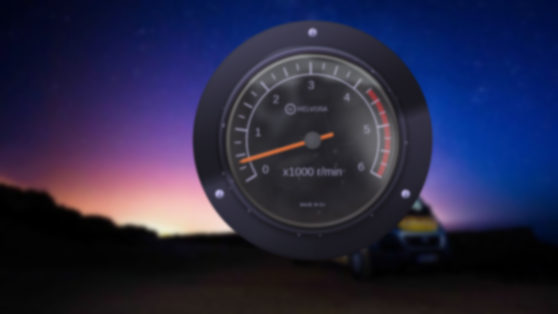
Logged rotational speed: 375 rpm
